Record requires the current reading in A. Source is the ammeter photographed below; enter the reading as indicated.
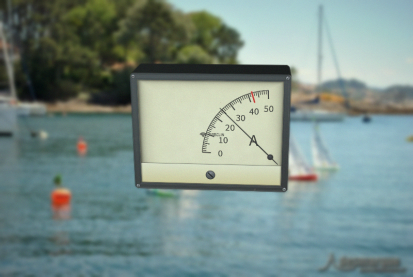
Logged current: 25 A
